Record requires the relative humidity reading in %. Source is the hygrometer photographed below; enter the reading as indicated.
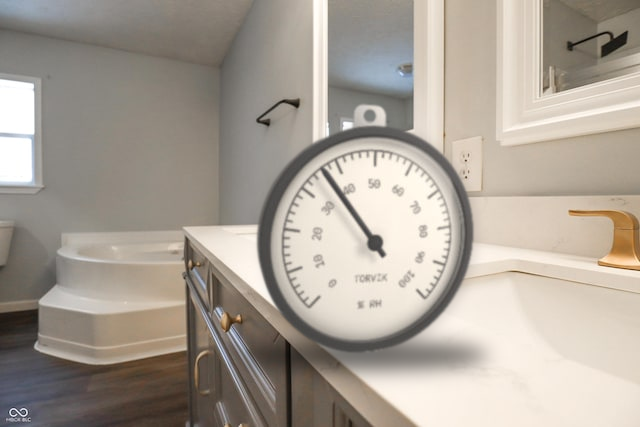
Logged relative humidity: 36 %
